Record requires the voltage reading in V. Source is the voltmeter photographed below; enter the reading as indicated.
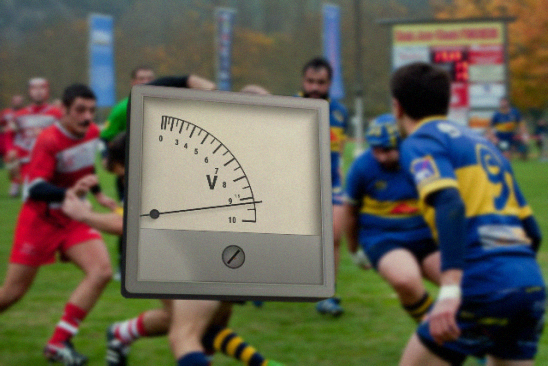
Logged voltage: 9.25 V
